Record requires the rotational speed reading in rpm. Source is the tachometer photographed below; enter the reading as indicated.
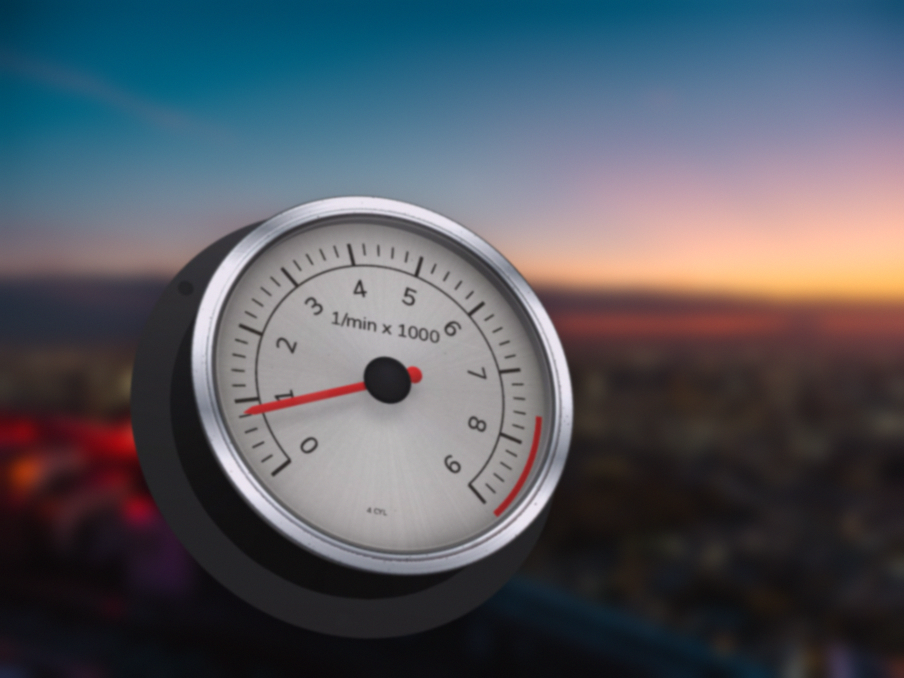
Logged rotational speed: 800 rpm
